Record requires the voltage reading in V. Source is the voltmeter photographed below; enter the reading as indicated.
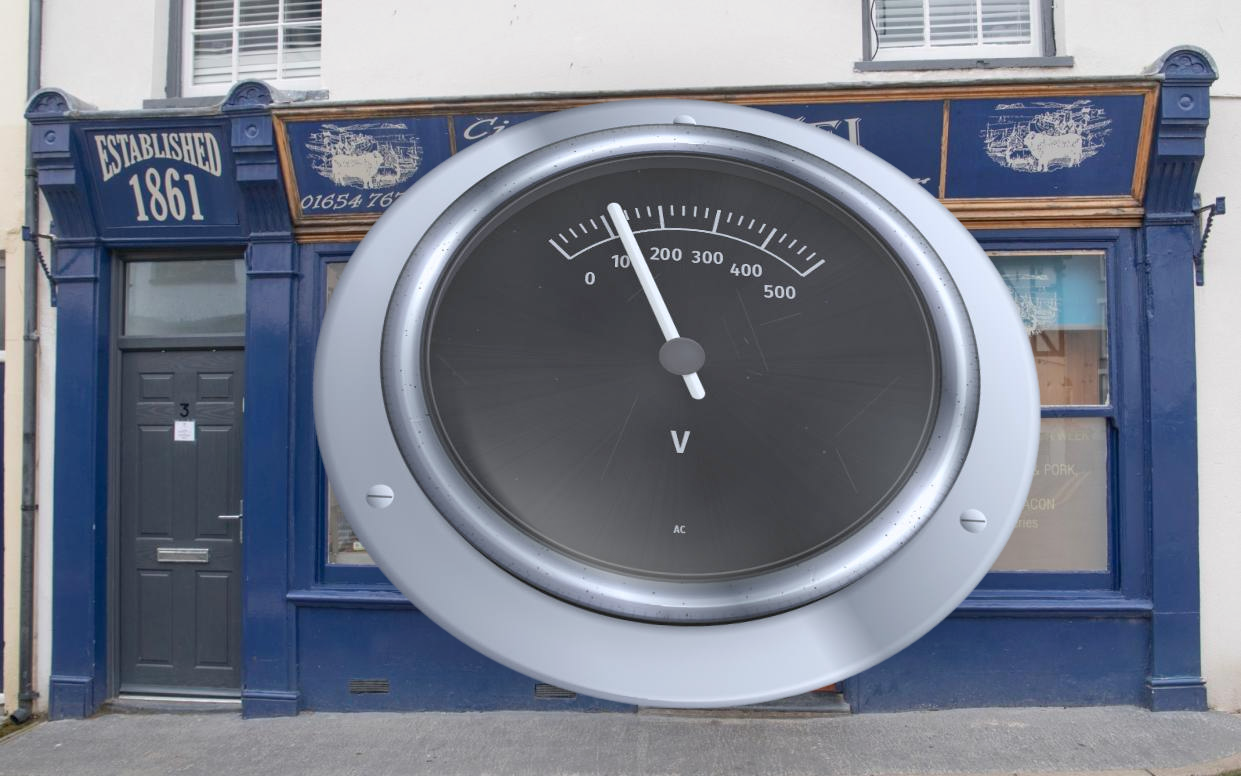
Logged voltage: 120 V
